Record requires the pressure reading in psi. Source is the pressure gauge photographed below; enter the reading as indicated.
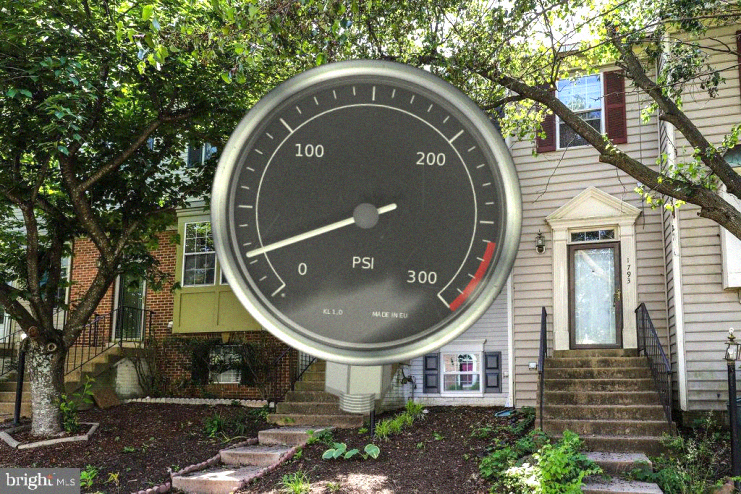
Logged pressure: 25 psi
